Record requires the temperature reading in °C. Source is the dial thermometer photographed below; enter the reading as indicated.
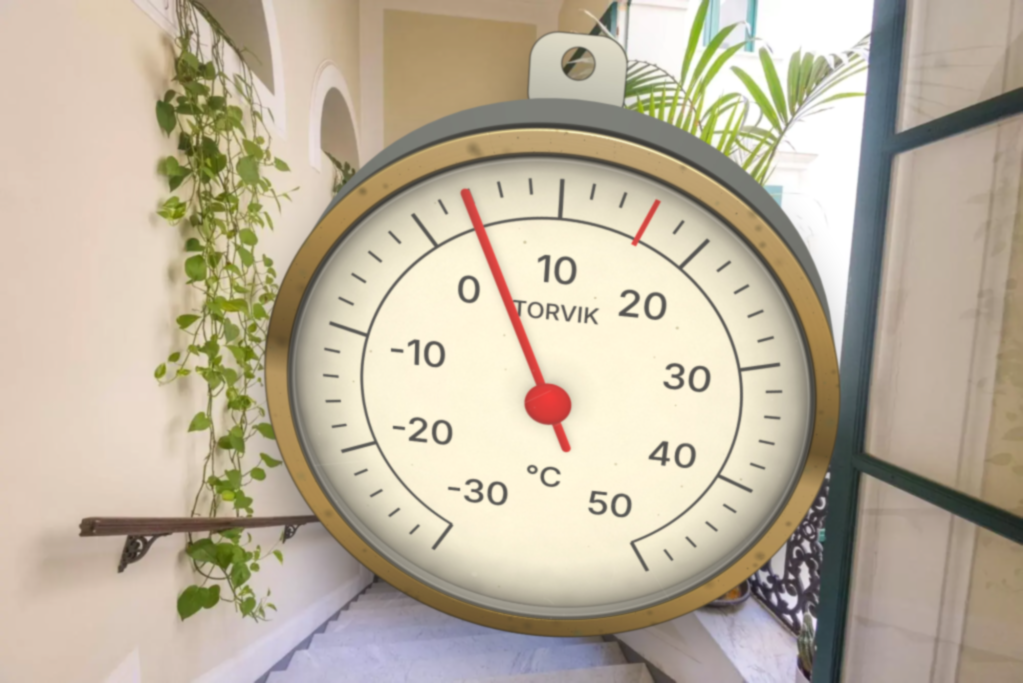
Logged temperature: 4 °C
